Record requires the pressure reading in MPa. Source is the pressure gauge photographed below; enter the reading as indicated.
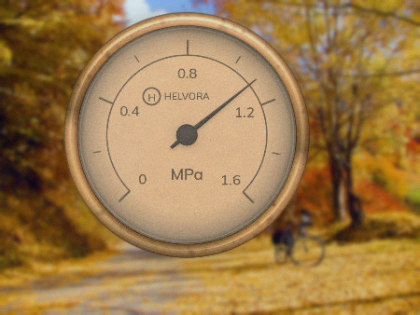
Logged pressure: 1.1 MPa
